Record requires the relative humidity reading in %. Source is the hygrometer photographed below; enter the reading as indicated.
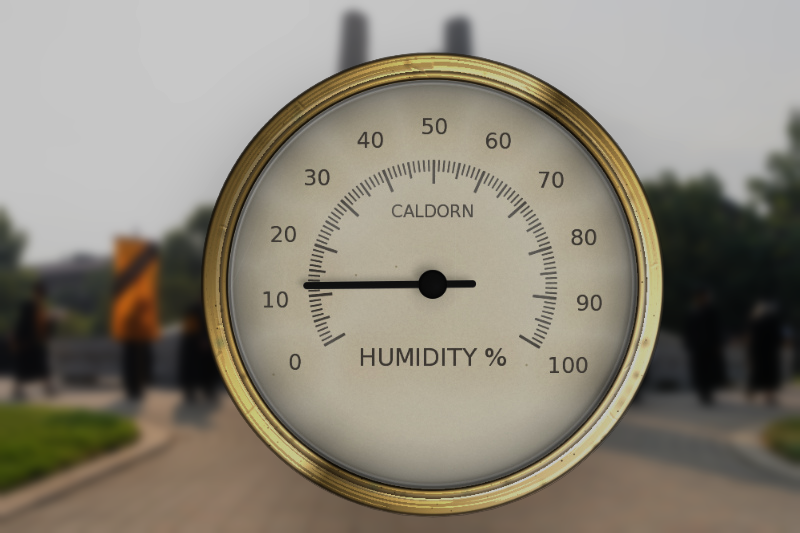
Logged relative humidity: 12 %
